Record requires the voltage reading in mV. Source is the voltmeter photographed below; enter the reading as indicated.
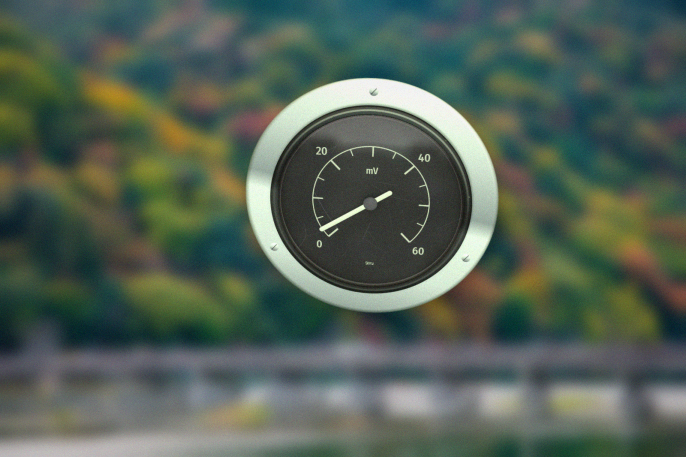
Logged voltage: 2.5 mV
